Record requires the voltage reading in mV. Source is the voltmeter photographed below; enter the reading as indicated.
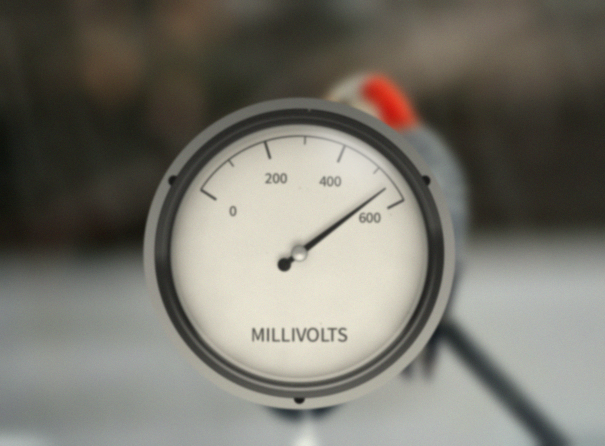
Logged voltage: 550 mV
